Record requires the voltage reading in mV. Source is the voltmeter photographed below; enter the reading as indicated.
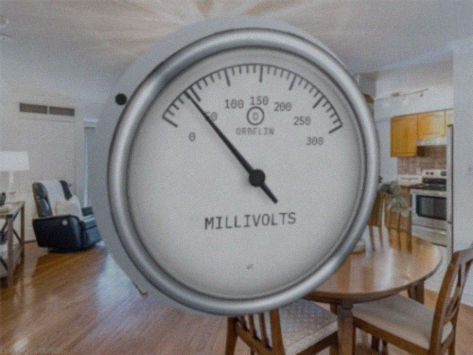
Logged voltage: 40 mV
